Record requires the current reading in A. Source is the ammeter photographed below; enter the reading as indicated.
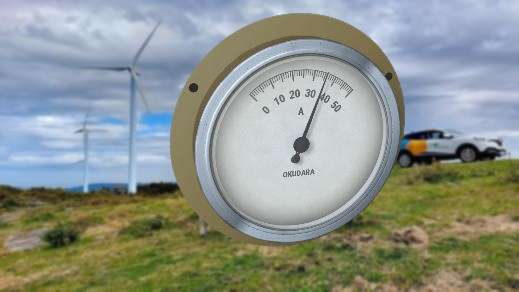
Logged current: 35 A
